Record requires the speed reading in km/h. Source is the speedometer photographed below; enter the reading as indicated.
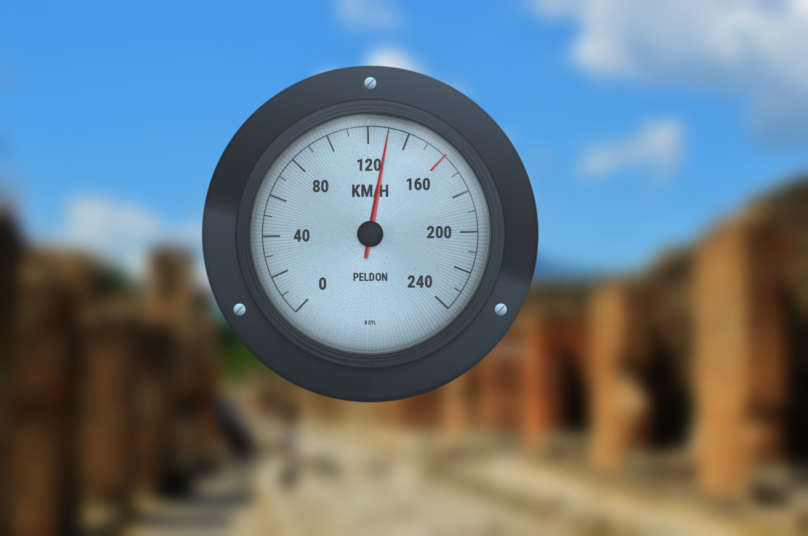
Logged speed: 130 km/h
